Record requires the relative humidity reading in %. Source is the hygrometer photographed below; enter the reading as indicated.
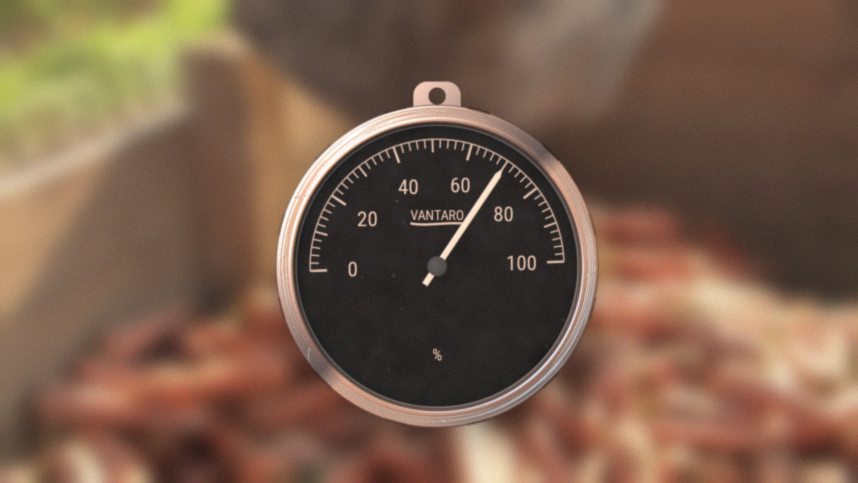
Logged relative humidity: 70 %
